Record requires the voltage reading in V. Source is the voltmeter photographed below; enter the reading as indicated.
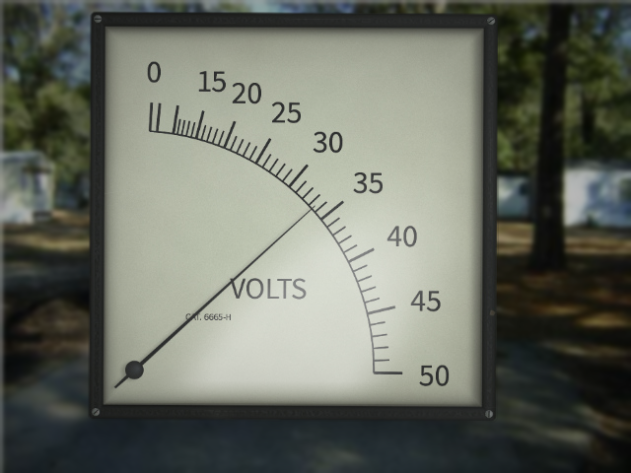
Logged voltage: 33.5 V
